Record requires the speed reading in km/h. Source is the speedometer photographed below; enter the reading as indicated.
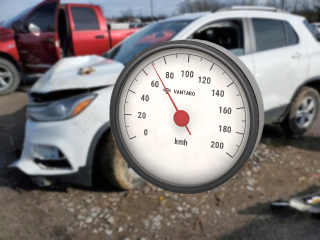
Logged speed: 70 km/h
